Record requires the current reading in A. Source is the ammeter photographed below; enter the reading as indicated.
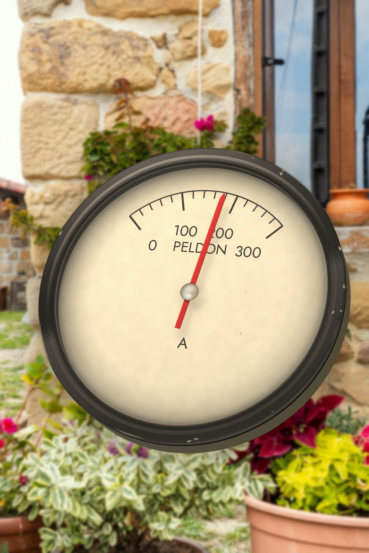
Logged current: 180 A
